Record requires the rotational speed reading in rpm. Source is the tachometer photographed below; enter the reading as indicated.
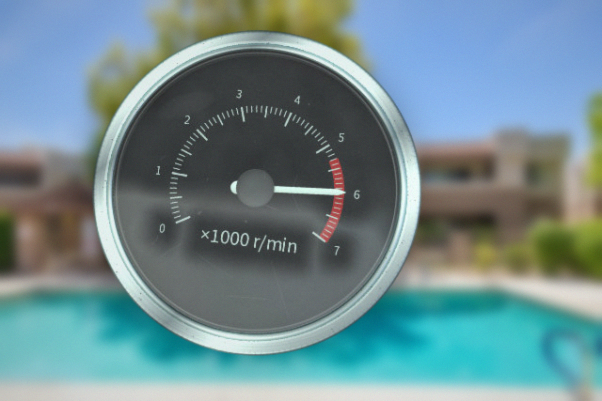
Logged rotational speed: 6000 rpm
